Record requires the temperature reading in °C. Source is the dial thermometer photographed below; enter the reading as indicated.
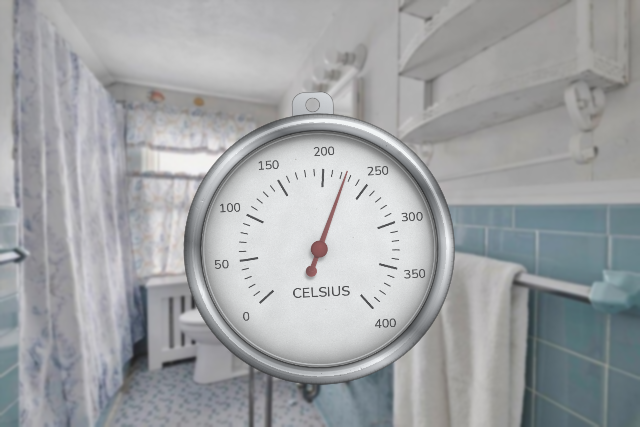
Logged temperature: 225 °C
